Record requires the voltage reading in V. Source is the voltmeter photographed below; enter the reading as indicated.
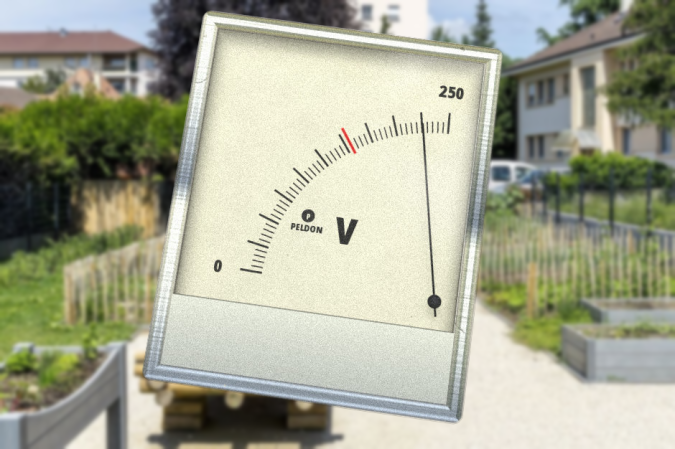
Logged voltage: 225 V
